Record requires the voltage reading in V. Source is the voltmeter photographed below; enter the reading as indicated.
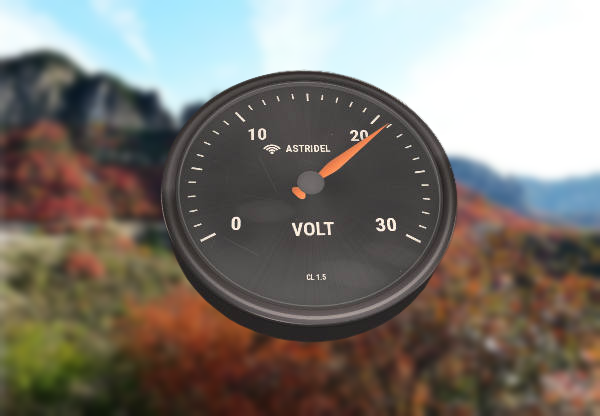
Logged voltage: 21 V
